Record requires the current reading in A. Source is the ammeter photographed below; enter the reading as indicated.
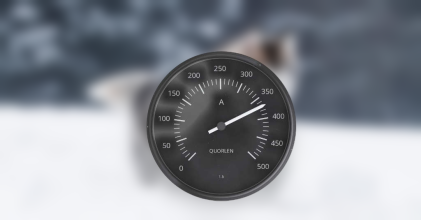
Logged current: 370 A
